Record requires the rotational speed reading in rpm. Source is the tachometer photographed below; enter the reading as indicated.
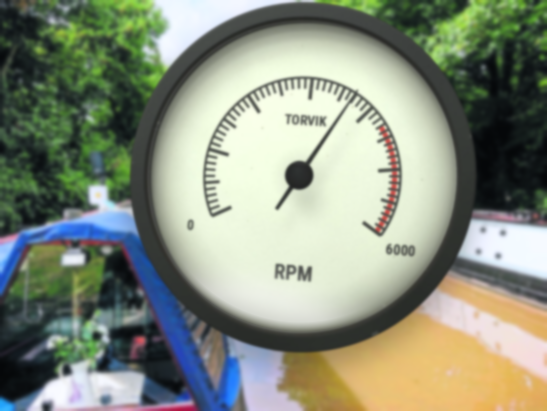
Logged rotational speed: 3700 rpm
